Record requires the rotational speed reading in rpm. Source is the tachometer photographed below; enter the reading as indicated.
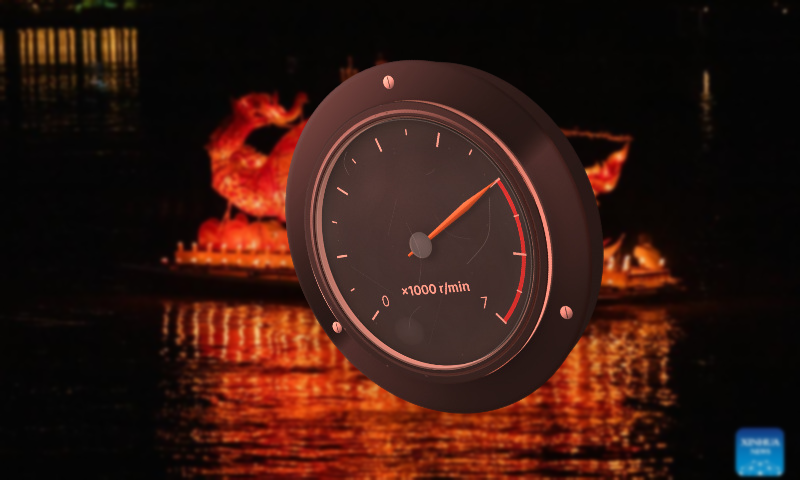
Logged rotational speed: 5000 rpm
